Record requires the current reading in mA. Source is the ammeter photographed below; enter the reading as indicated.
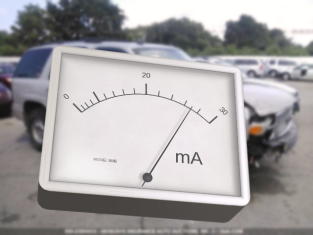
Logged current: 27 mA
